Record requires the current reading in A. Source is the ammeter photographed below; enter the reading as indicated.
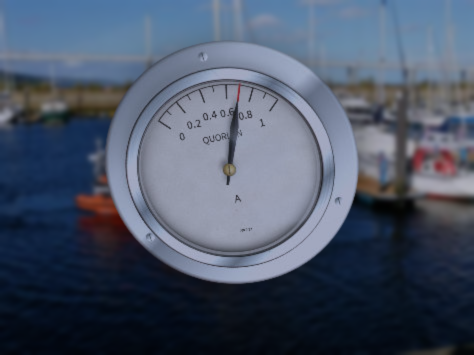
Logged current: 0.7 A
